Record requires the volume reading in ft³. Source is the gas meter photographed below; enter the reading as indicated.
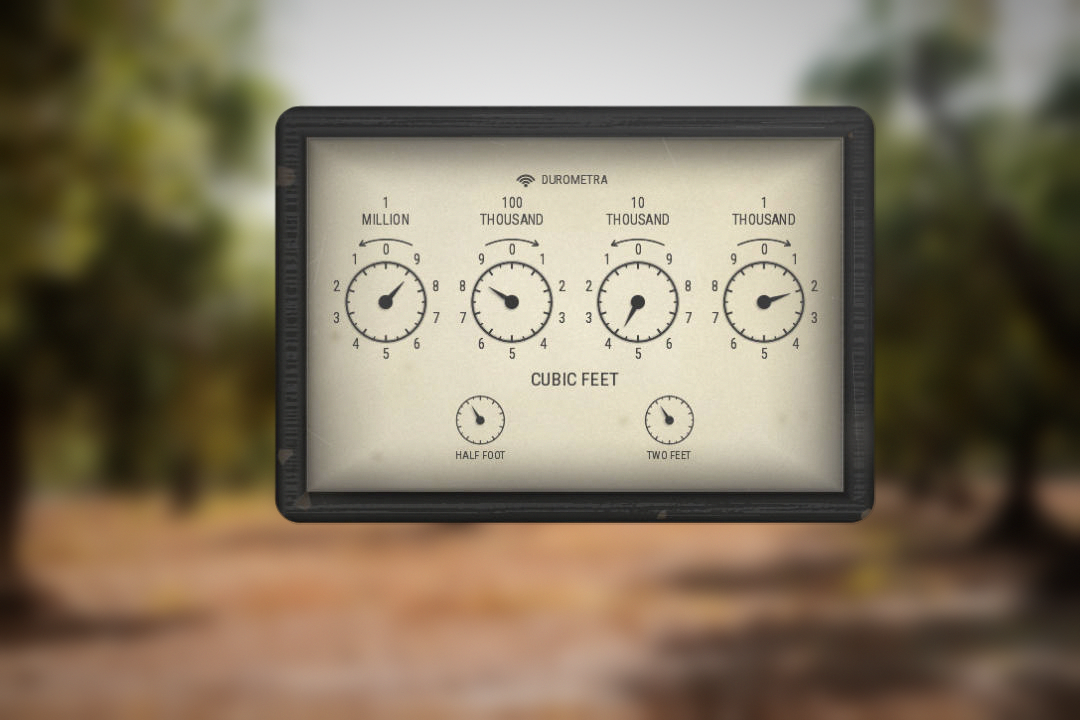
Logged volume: 884200 ft³
